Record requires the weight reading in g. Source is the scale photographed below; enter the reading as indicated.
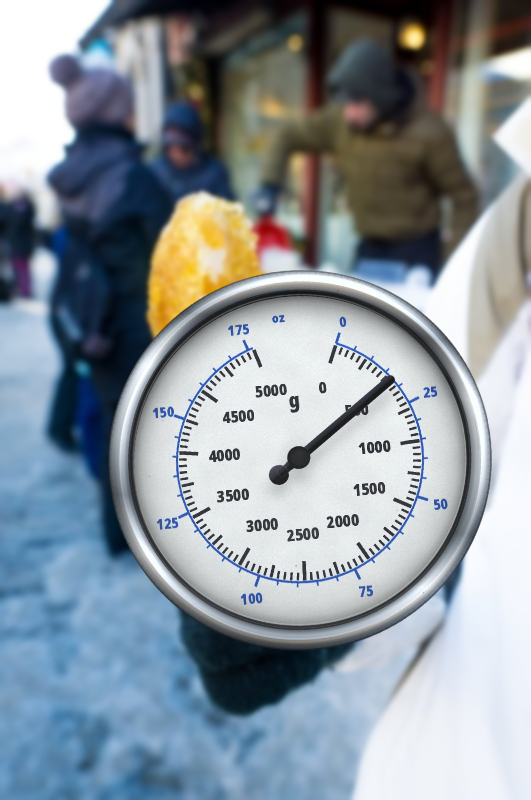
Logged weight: 500 g
